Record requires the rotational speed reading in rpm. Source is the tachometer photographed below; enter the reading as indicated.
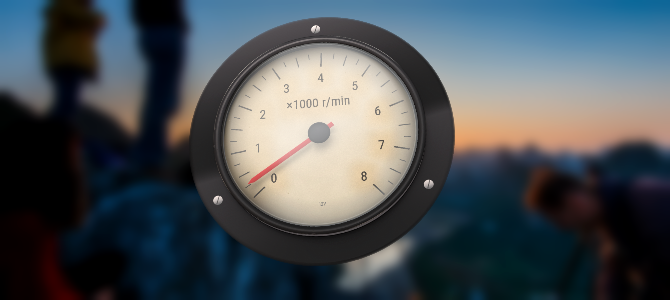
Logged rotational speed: 250 rpm
